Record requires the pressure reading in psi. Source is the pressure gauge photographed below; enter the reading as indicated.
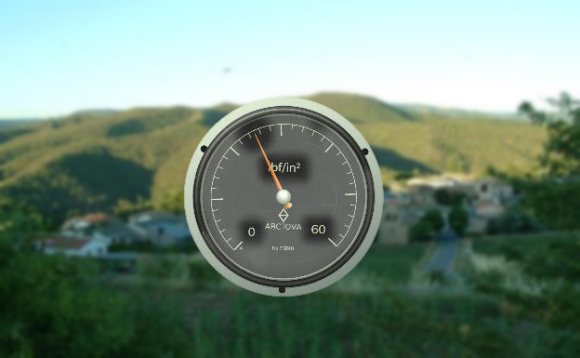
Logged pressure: 25 psi
